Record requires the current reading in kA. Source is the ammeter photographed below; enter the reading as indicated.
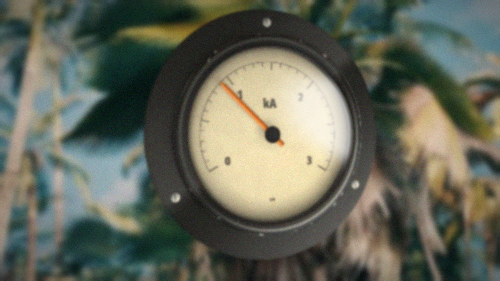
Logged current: 0.9 kA
